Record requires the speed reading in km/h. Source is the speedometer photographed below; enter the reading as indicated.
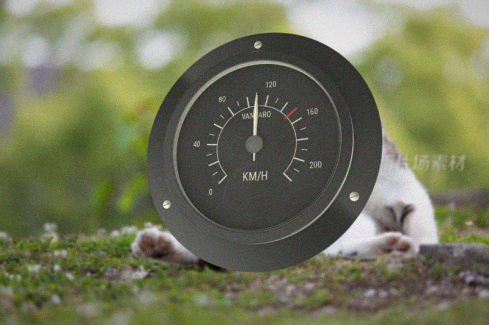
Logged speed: 110 km/h
